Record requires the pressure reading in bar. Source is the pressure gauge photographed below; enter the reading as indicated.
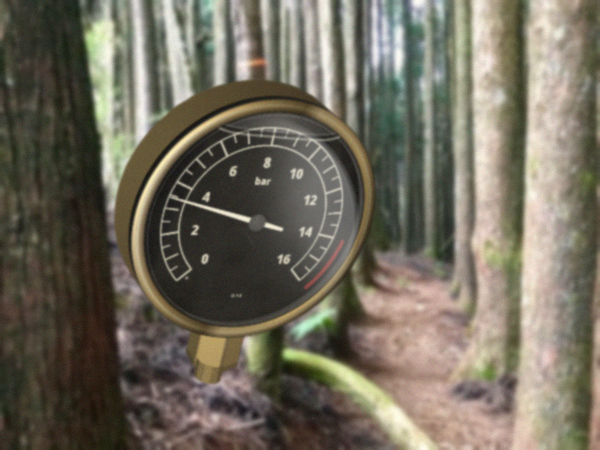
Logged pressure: 3.5 bar
